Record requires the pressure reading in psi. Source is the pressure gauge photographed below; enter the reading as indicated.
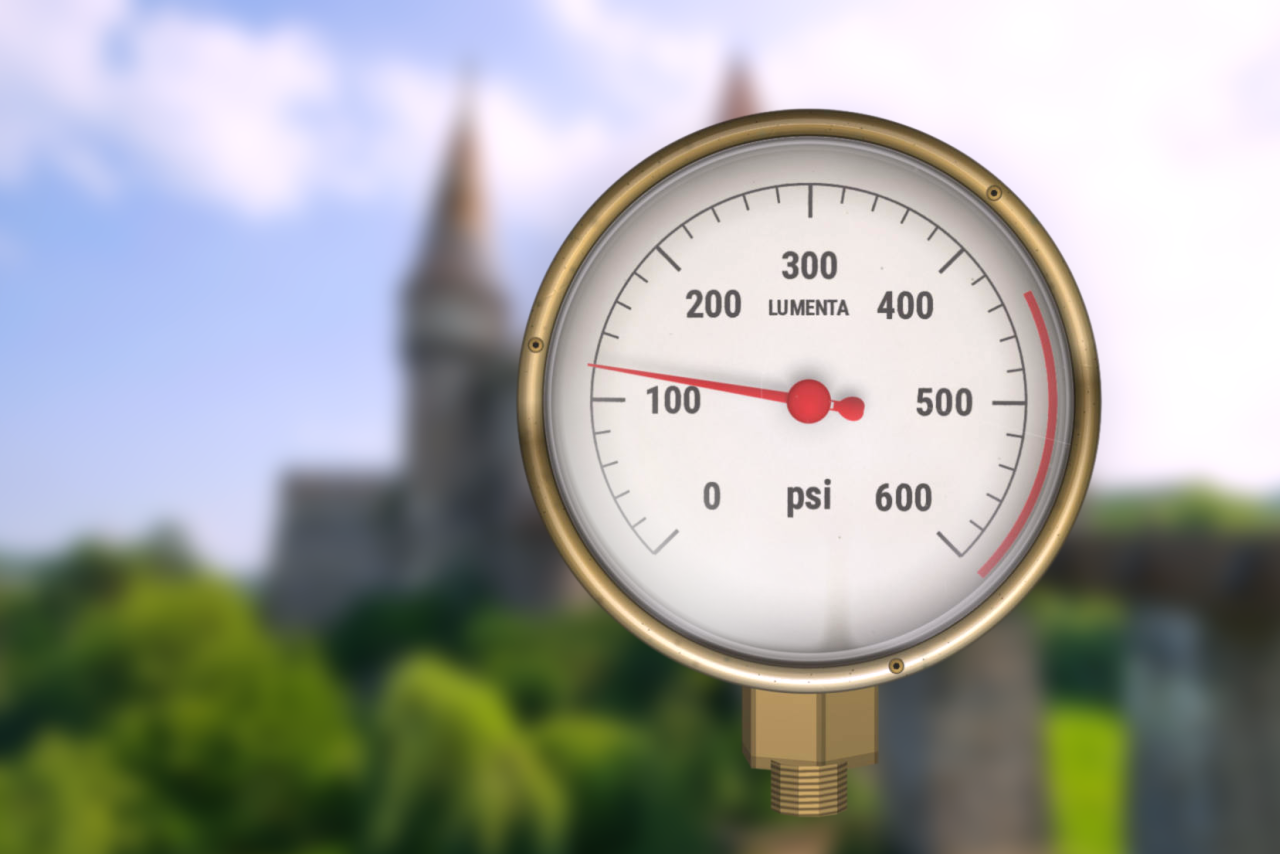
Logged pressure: 120 psi
